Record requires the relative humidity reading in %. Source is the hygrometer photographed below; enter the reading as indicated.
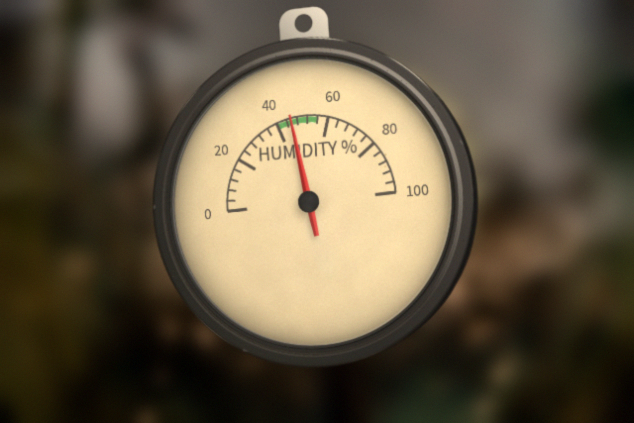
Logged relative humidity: 46 %
